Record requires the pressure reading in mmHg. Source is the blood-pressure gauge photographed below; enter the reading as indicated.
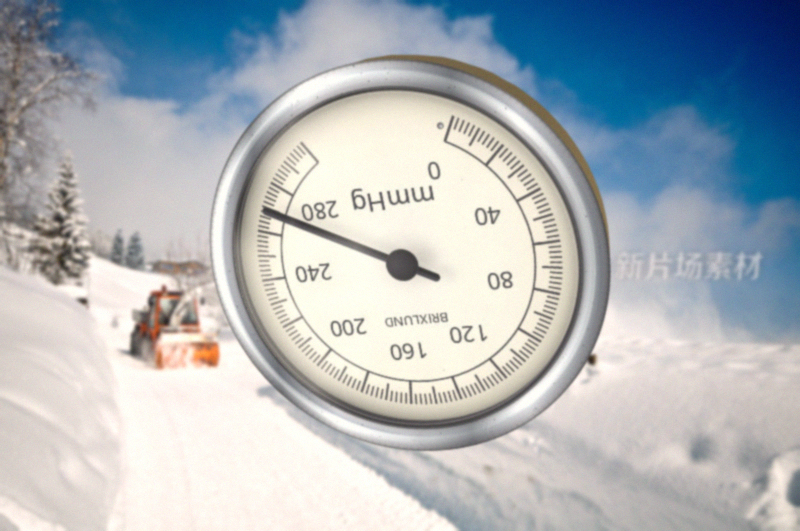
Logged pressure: 270 mmHg
